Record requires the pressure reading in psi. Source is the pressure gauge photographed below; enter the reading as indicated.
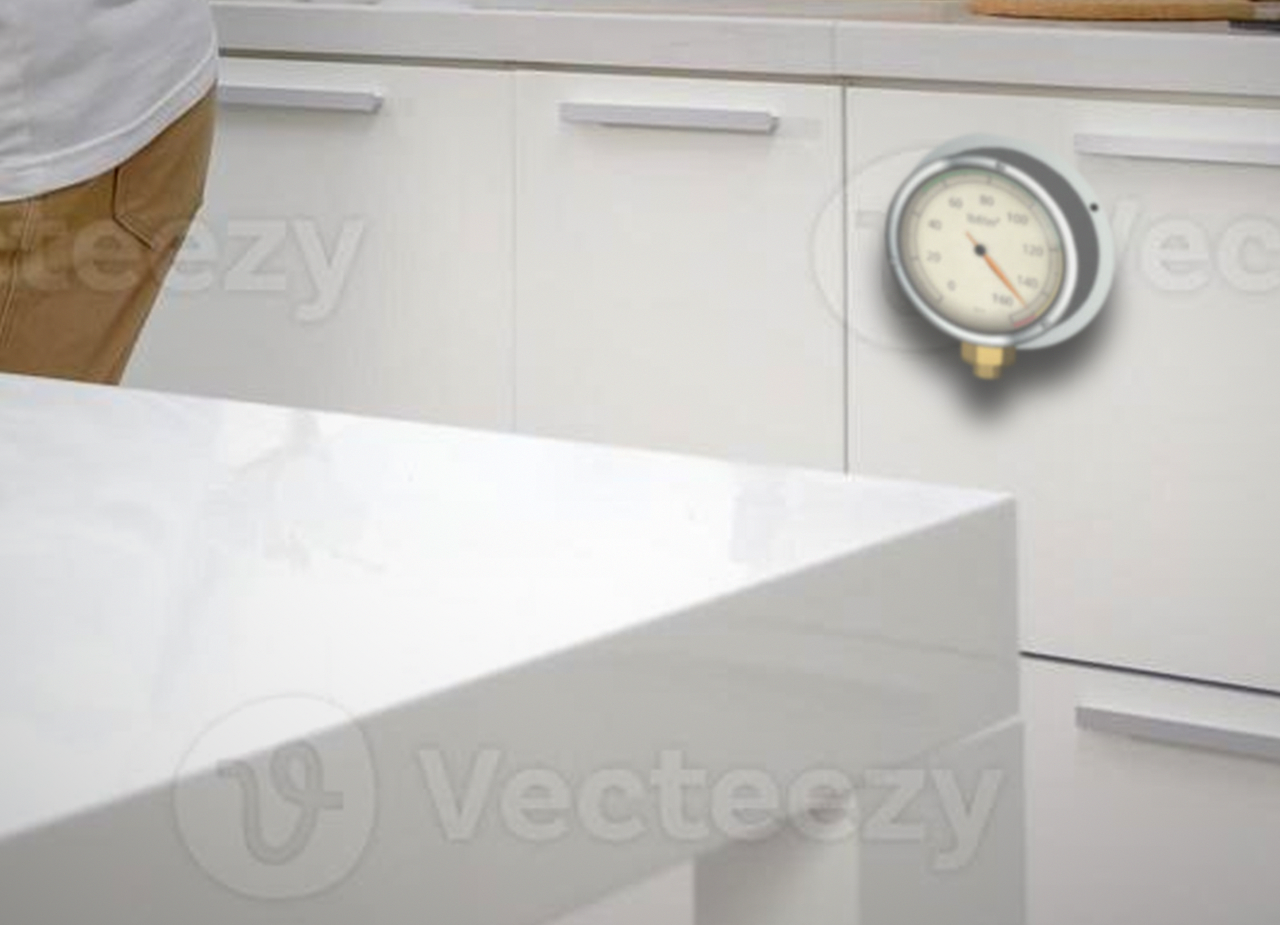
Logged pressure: 150 psi
